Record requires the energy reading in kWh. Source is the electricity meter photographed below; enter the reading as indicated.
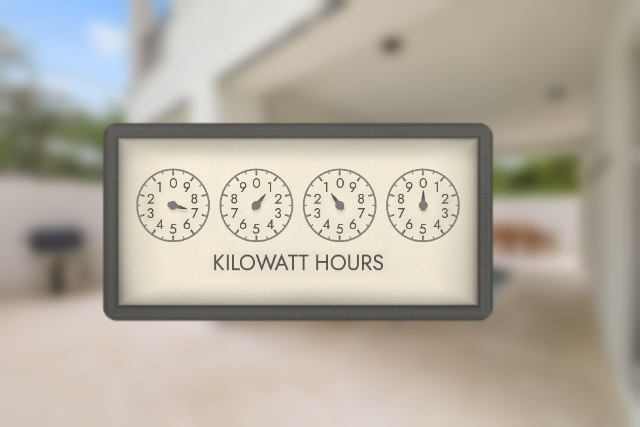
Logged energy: 7110 kWh
